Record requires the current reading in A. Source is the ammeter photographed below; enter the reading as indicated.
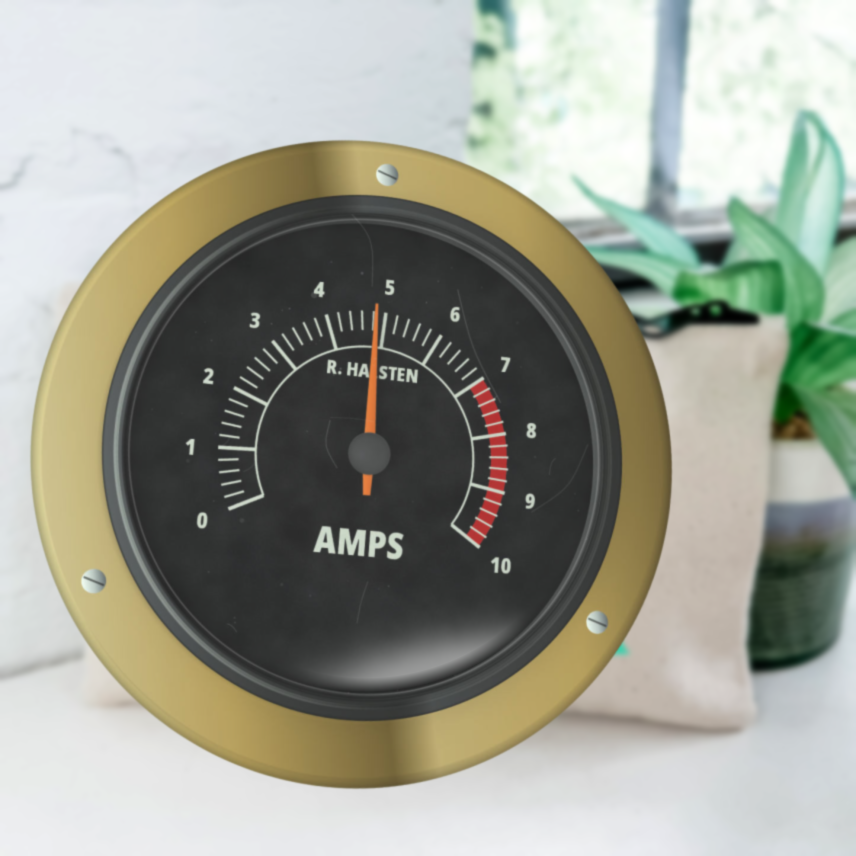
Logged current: 4.8 A
